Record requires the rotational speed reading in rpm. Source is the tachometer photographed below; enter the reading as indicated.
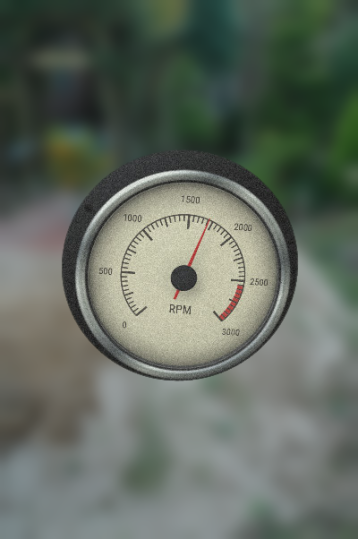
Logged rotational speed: 1700 rpm
